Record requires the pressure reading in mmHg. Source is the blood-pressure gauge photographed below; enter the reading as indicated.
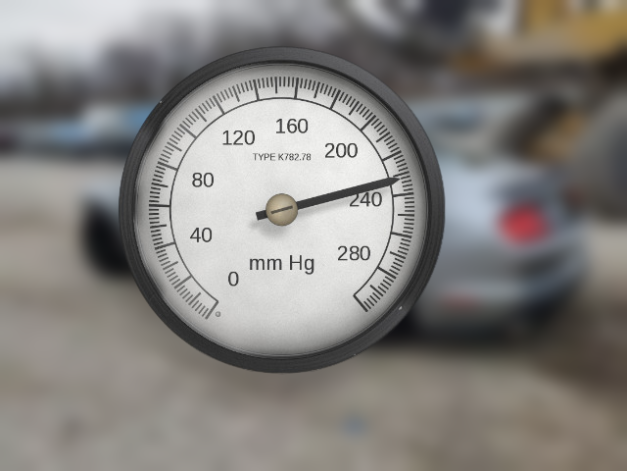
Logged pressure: 232 mmHg
